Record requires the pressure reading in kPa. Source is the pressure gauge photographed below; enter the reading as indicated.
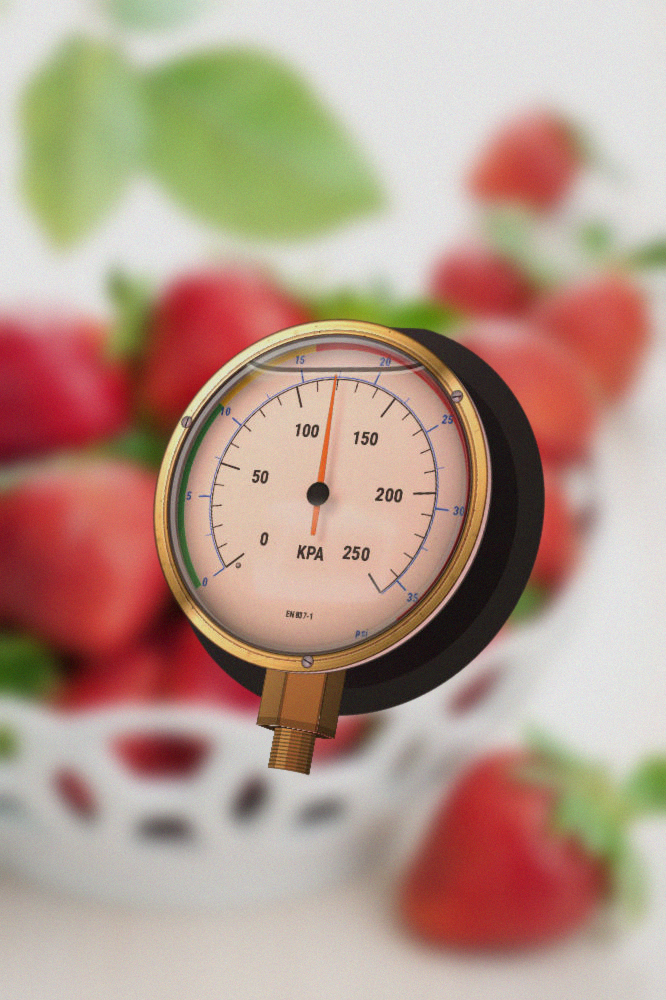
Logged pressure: 120 kPa
